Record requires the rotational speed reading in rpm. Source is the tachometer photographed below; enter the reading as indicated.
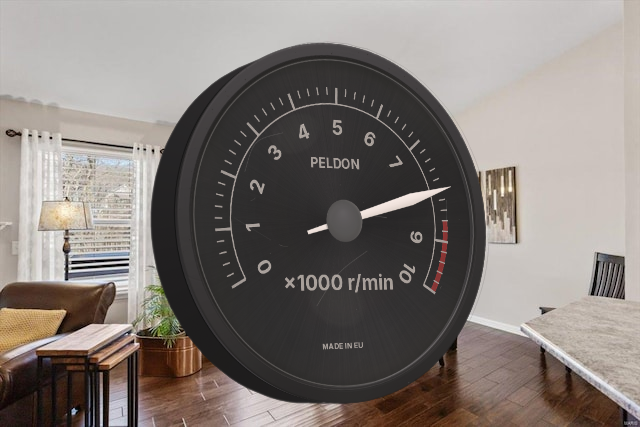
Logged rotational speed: 8000 rpm
